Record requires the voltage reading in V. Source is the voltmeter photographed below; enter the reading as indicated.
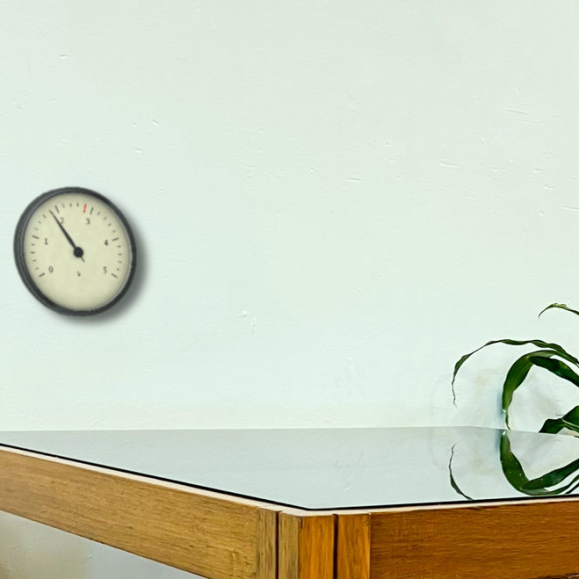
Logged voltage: 1.8 V
